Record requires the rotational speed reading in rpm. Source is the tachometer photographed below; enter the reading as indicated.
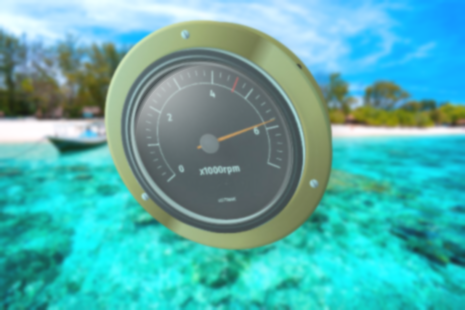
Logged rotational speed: 5800 rpm
